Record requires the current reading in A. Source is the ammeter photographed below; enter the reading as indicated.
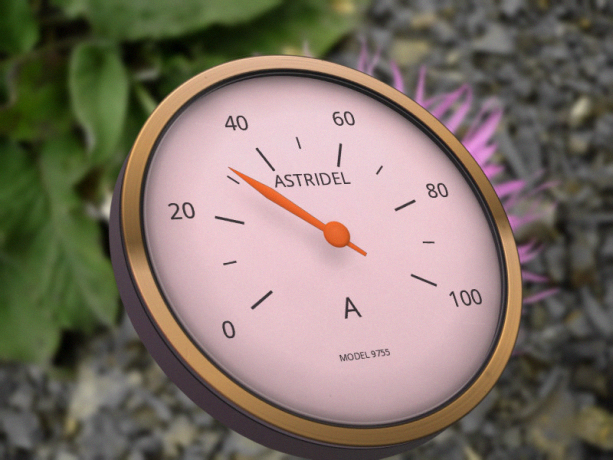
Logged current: 30 A
